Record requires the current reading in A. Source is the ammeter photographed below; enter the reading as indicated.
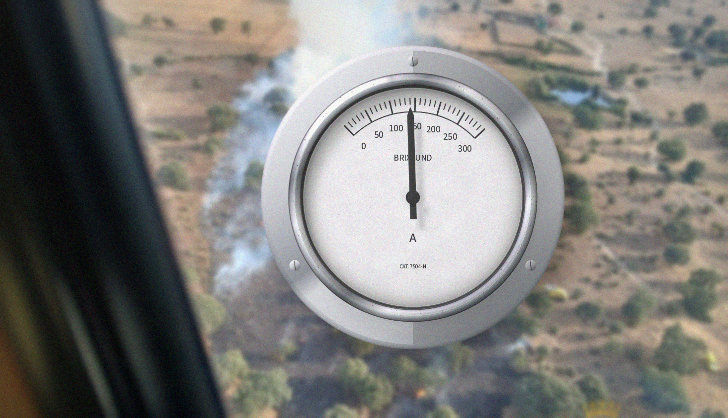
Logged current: 140 A
